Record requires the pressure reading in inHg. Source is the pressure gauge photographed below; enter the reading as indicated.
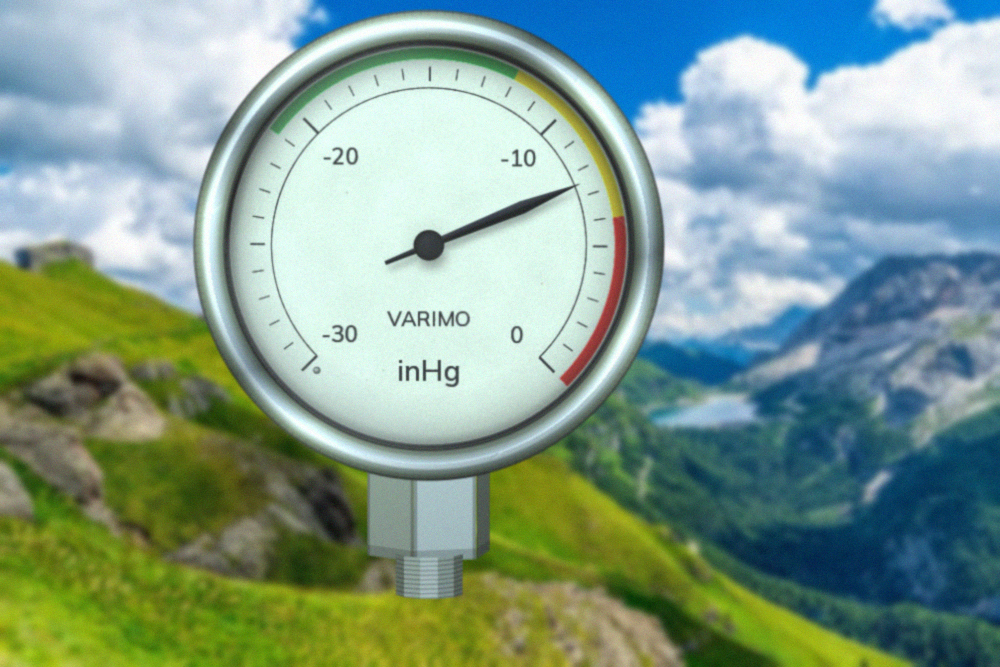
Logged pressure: -7.5 inHg
